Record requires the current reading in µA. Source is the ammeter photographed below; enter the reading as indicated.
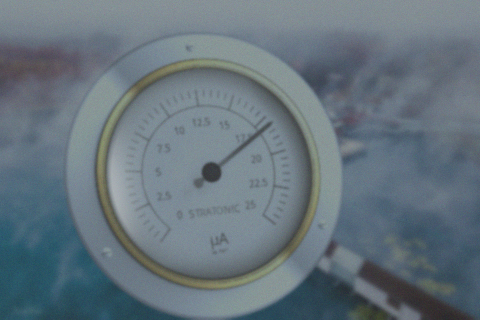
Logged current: 18 µA
